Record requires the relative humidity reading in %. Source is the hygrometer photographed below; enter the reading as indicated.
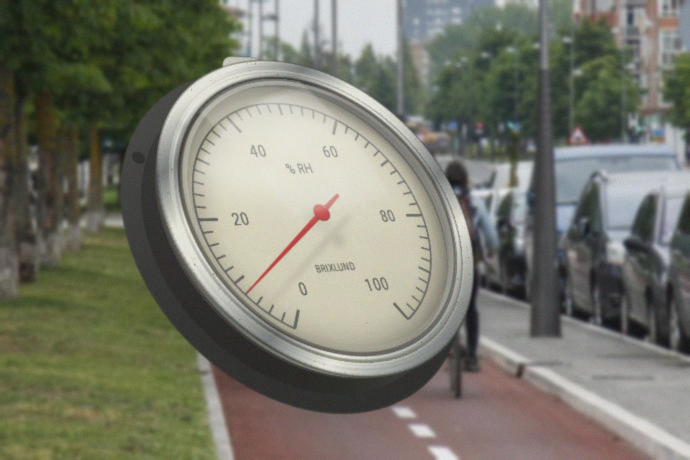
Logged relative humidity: 8 %
